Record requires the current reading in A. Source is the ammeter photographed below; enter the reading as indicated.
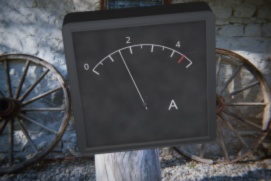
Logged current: 1.5 A
